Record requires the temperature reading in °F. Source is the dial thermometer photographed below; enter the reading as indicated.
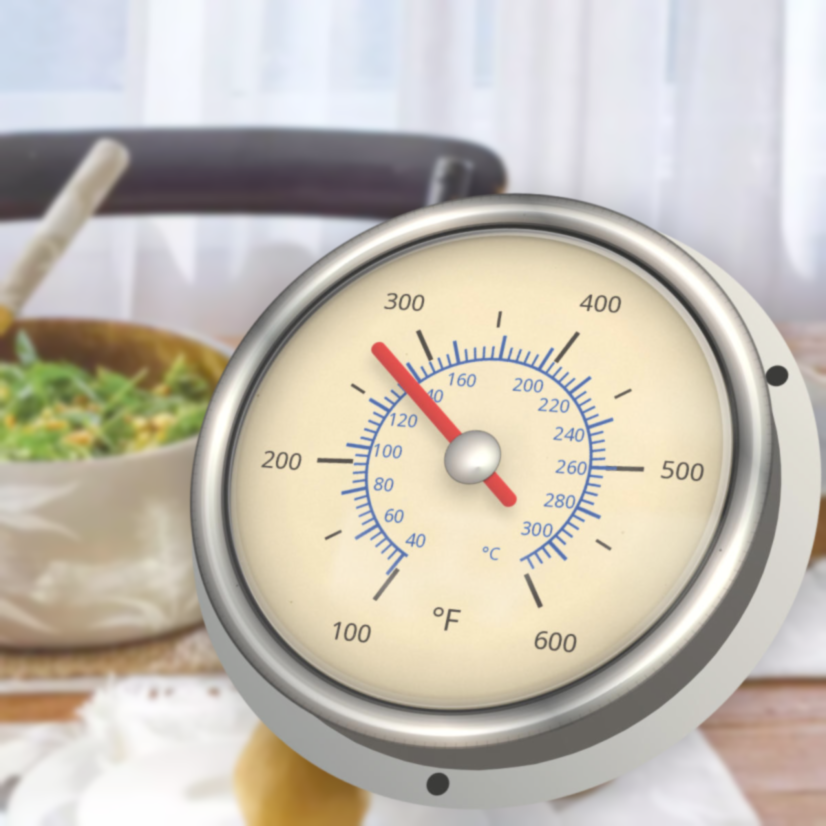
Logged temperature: 275 °F
